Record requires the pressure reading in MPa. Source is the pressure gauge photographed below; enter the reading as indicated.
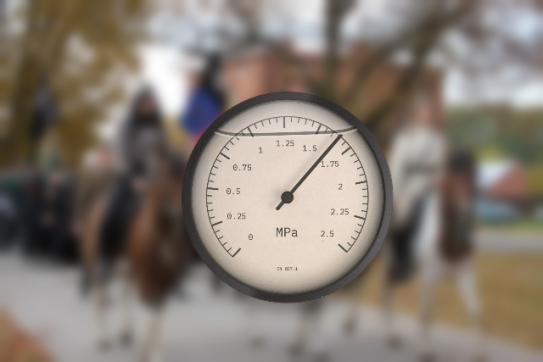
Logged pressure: 1.65 MPa
